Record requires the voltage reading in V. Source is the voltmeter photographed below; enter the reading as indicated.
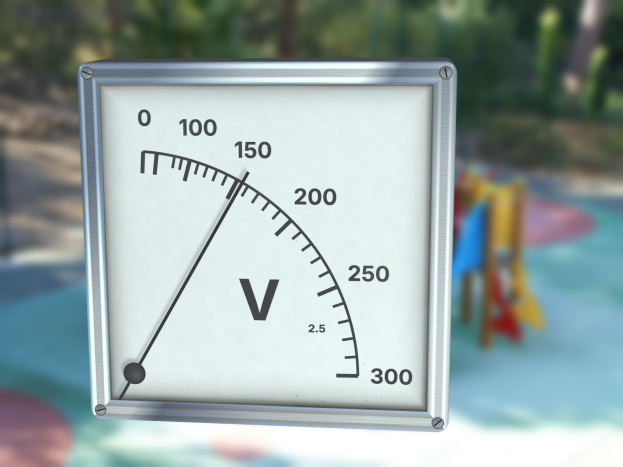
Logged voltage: 155 V
